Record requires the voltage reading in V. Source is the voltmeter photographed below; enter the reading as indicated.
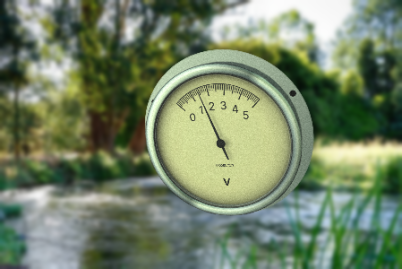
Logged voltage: 1.5 V
